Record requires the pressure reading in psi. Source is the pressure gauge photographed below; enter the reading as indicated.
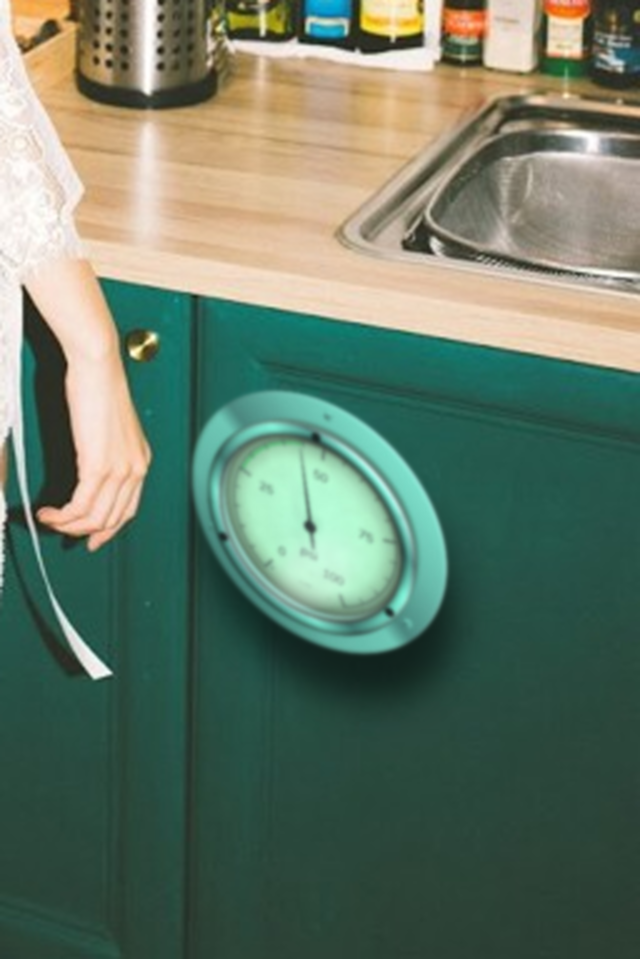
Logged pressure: 45 psi
